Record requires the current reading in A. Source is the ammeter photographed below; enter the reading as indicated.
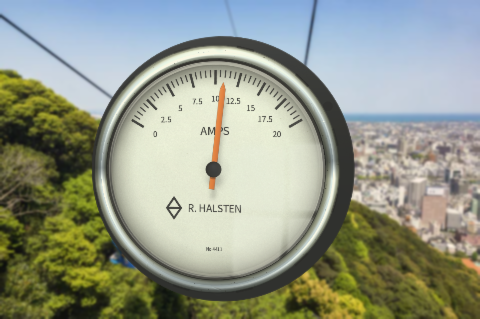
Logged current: 11 A
